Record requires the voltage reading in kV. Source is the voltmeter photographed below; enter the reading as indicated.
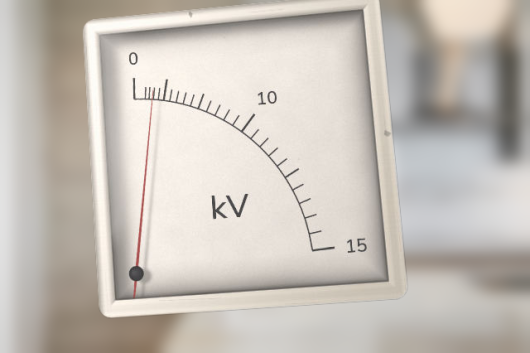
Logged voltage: 4 kV
